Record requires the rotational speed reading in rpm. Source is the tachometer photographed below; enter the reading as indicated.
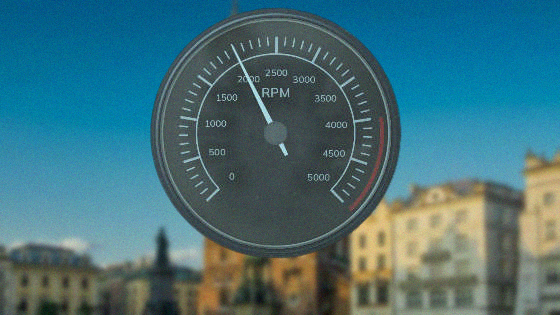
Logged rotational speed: 2000 rpm
